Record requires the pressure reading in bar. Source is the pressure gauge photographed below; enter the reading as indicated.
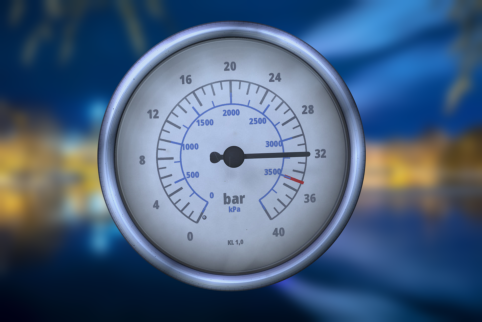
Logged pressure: 32 bar
